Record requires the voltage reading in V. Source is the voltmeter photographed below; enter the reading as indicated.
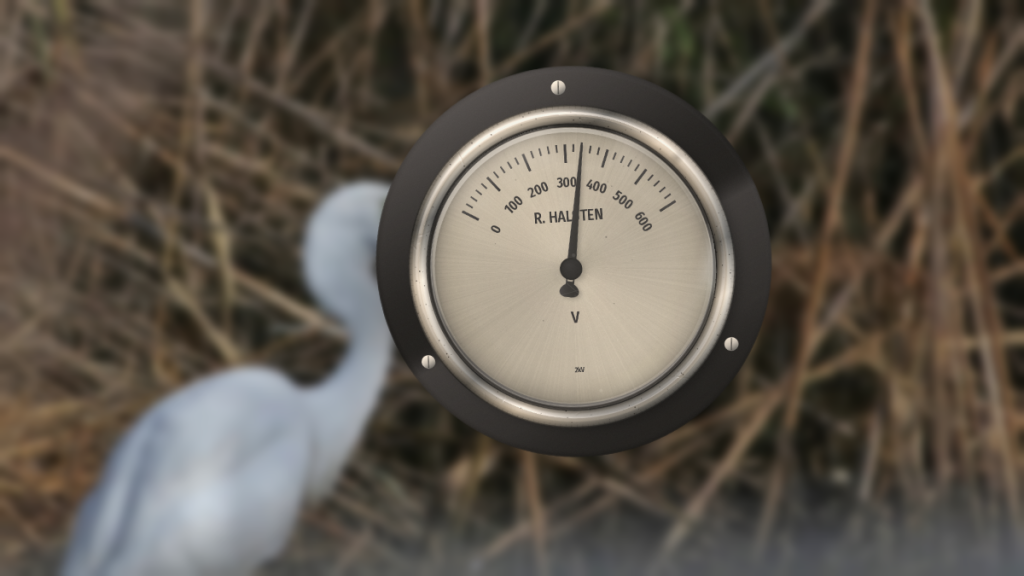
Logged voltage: 340 V
